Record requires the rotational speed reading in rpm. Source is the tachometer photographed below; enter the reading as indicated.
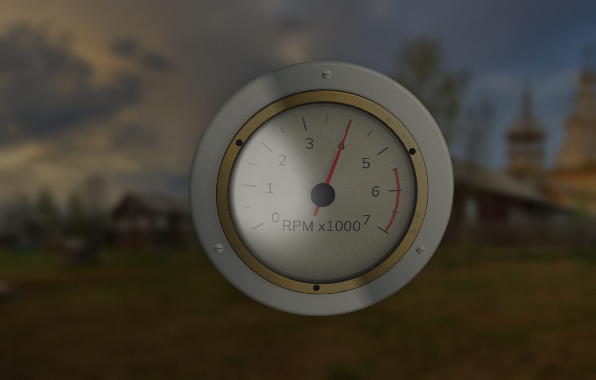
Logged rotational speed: 4000 rpm
